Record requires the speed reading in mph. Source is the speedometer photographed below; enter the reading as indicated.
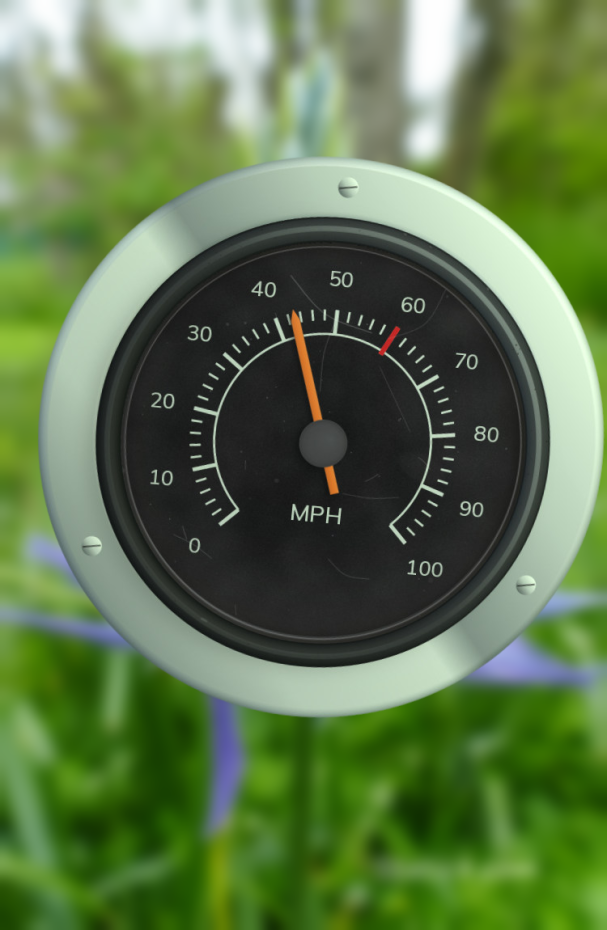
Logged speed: 43 mph
